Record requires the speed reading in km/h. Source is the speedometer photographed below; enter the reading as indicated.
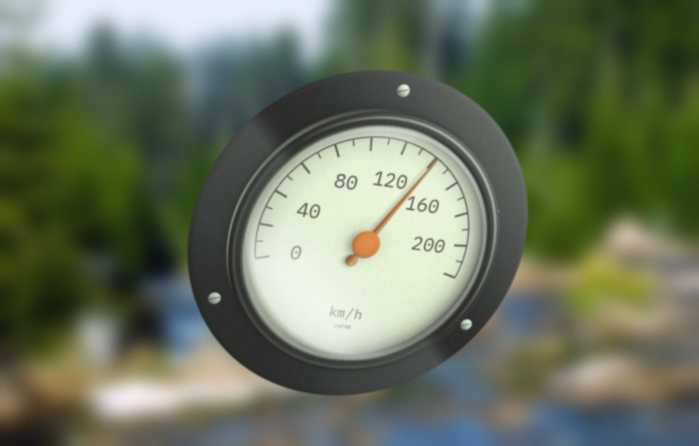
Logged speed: 140 km/h
